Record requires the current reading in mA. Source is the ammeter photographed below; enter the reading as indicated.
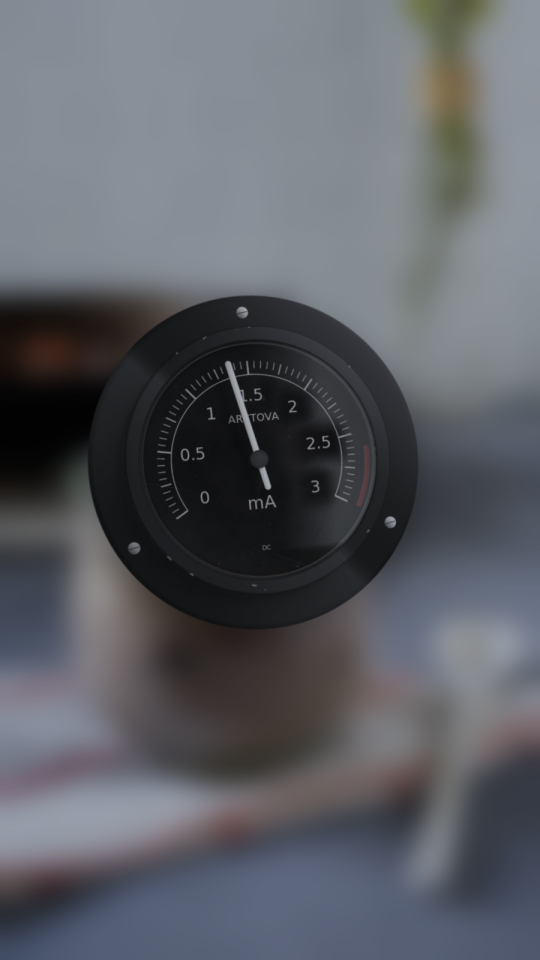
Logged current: 1.35 mA
